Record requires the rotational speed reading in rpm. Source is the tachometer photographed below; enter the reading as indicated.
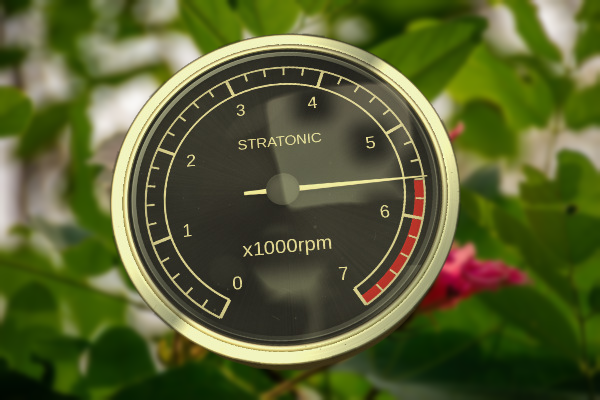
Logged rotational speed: 5600 rpm
